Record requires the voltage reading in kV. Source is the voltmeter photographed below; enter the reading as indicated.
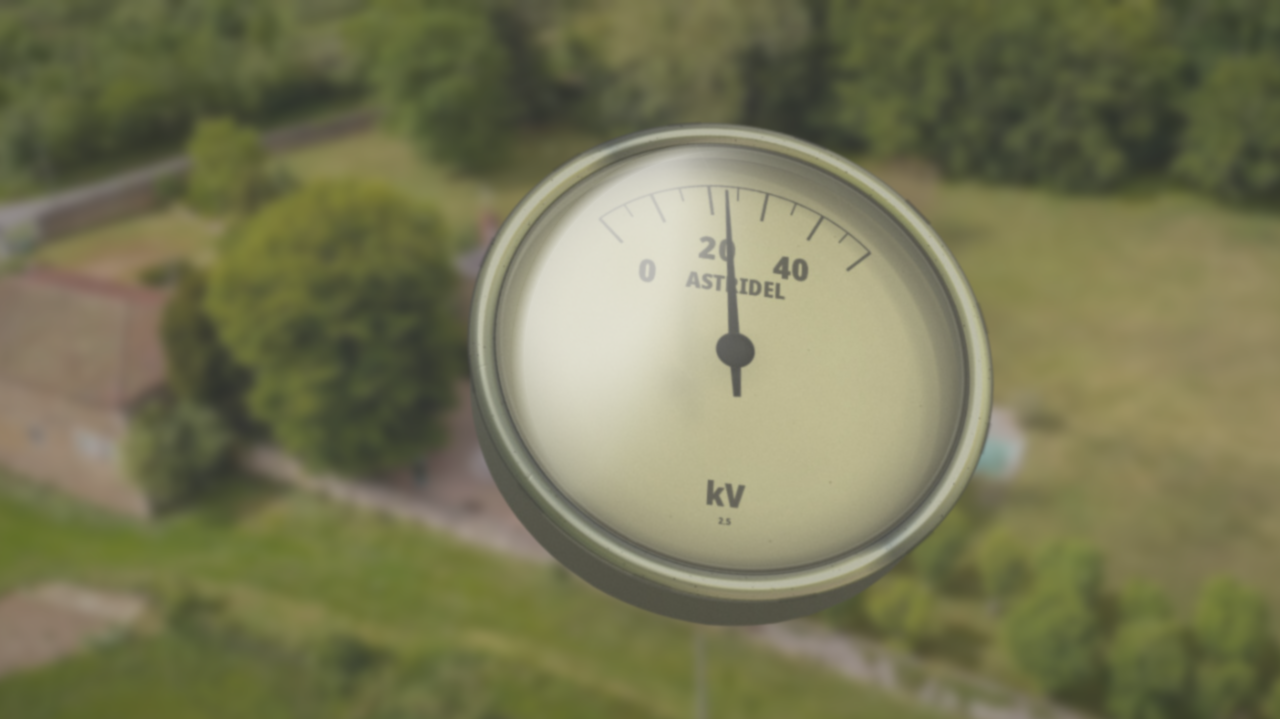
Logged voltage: 22.5 kV
